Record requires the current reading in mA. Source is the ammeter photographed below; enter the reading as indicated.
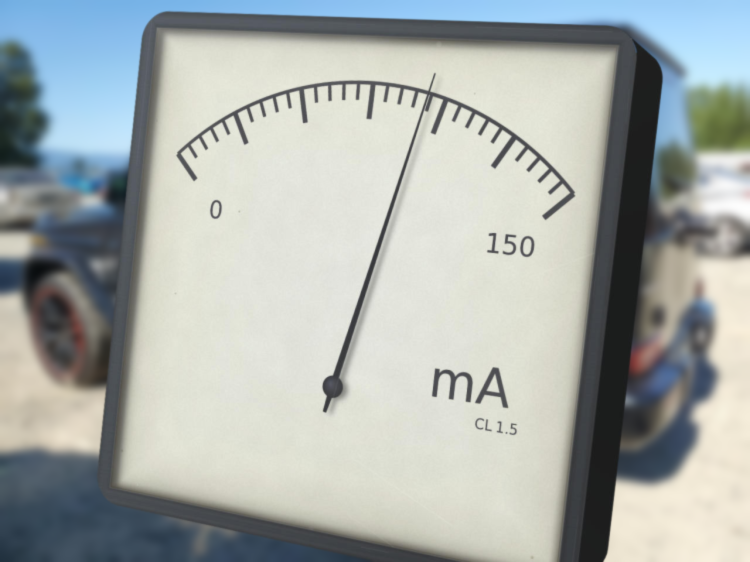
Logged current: 95 mA
